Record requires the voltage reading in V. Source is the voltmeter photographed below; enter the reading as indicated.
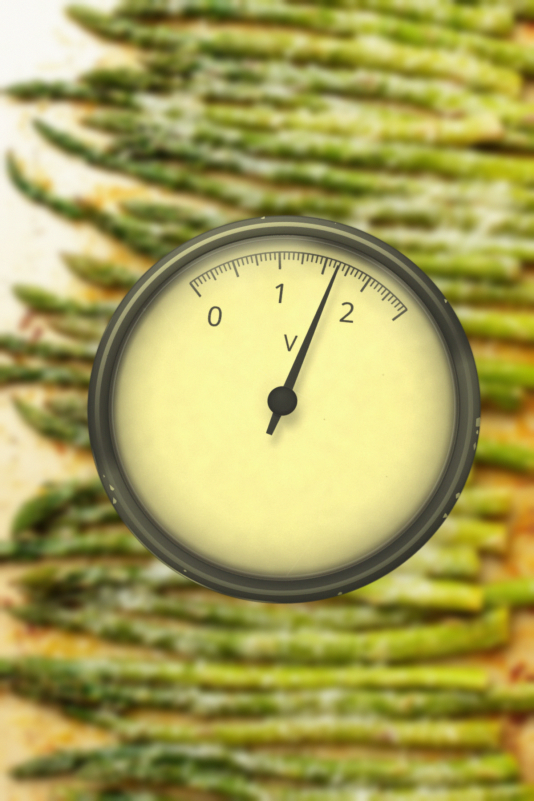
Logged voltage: 1.65 V
